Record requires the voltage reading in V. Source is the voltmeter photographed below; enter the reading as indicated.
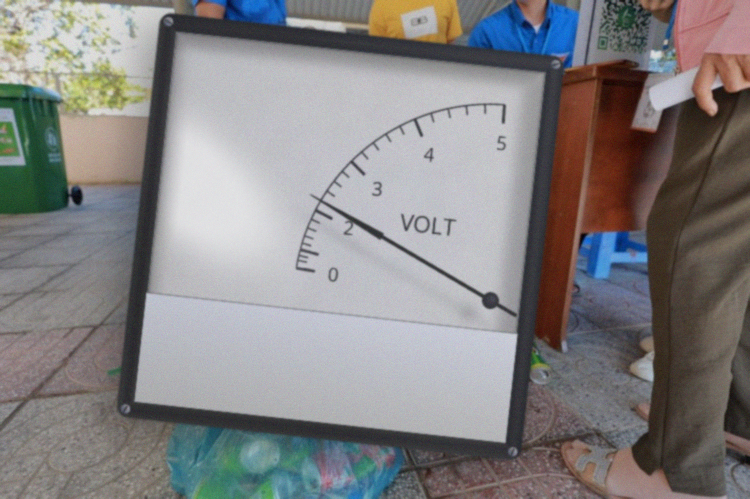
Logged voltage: 2.2 V
